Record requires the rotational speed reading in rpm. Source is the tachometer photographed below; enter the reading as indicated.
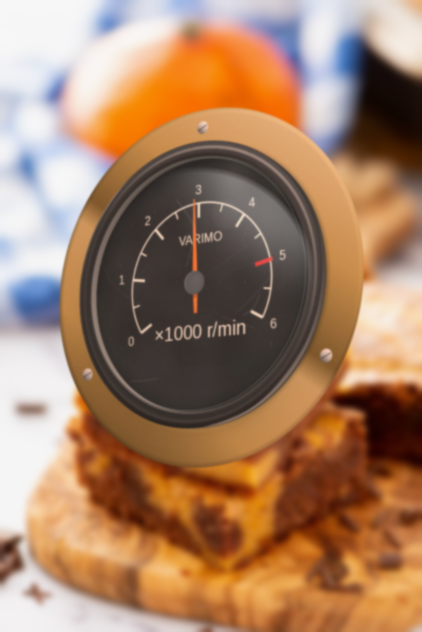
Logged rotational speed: 3000 rpm
